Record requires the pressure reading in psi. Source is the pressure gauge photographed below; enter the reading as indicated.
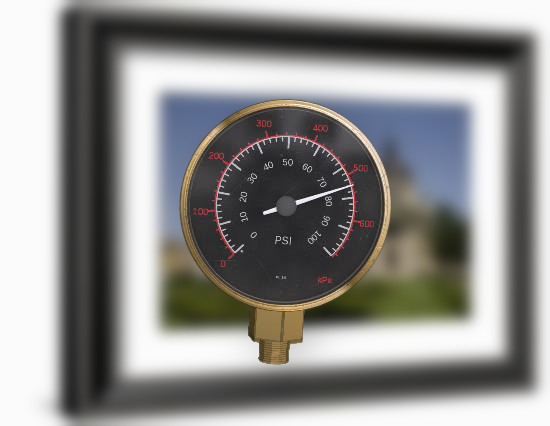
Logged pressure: 76 psi
